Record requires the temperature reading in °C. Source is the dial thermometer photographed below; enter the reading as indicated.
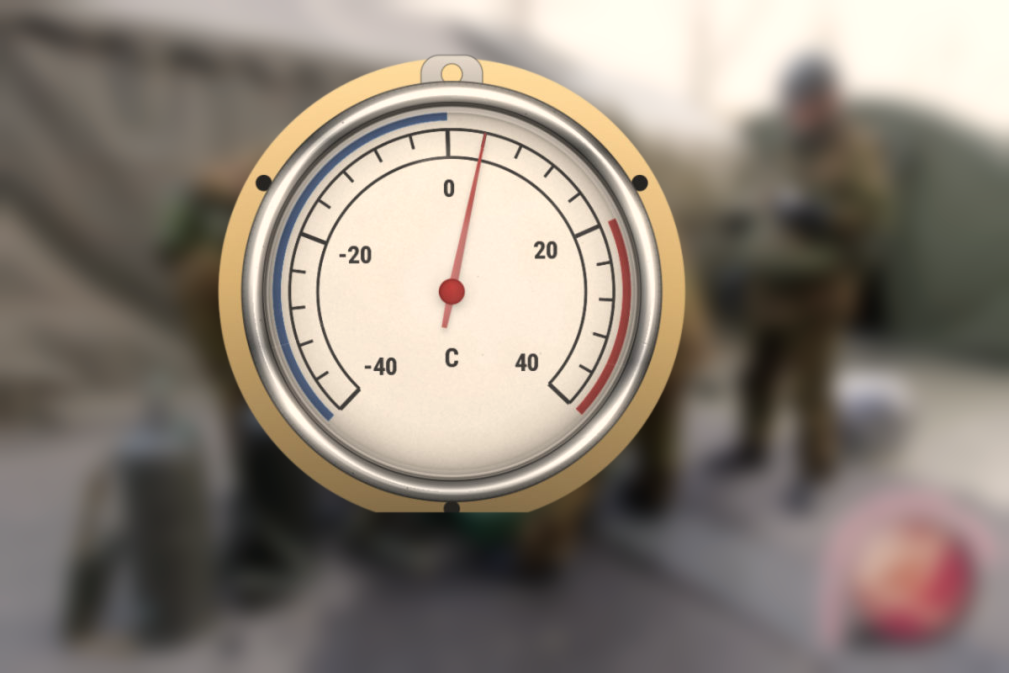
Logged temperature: 4 °C
